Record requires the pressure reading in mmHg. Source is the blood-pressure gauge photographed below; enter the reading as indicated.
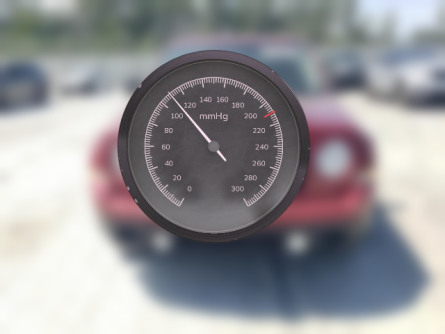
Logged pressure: 110 mmHg
